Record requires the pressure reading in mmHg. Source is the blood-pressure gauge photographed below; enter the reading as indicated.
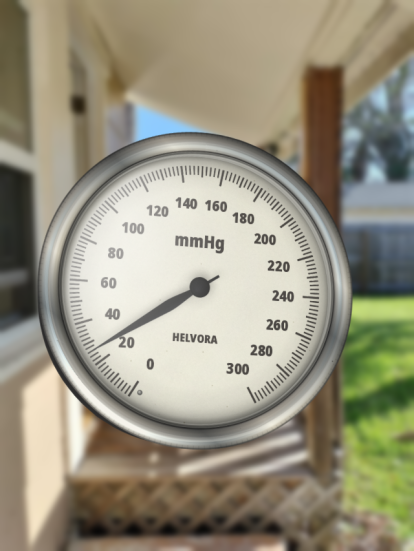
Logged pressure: 26 mmHg
